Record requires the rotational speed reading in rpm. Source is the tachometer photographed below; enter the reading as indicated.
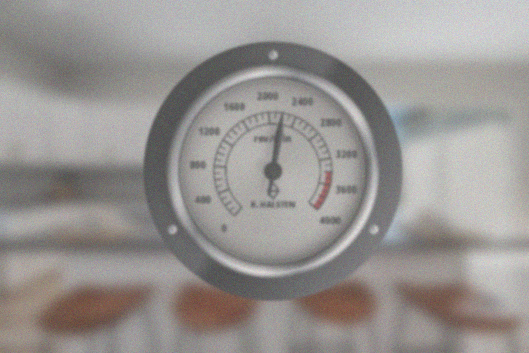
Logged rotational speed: 2200 rpm
